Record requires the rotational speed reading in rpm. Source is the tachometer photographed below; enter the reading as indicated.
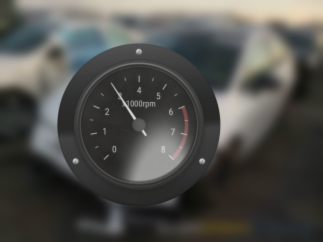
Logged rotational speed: 3000 rpm
